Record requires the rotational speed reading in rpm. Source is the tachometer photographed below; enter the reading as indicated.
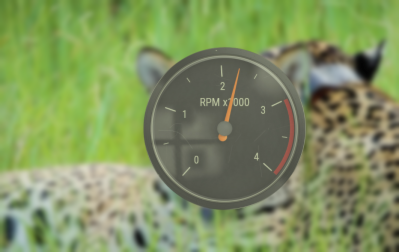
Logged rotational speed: 2250 rpm
